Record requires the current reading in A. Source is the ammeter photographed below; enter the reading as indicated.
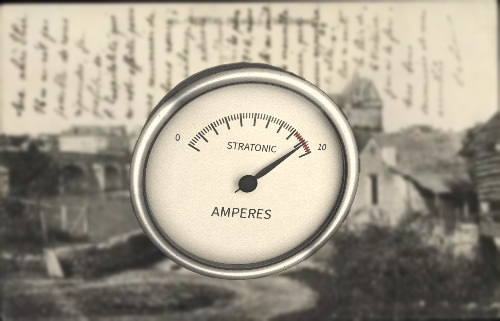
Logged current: 9 A
